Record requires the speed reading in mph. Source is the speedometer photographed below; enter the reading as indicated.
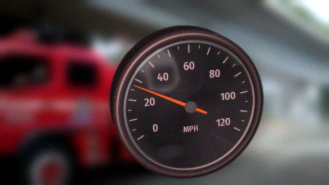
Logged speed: 27.5 mph
